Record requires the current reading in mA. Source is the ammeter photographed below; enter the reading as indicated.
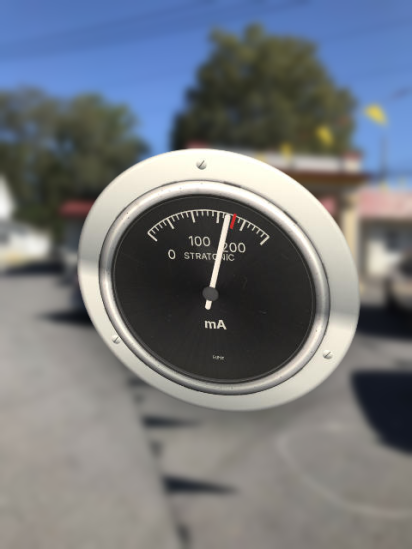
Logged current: 170 mA
